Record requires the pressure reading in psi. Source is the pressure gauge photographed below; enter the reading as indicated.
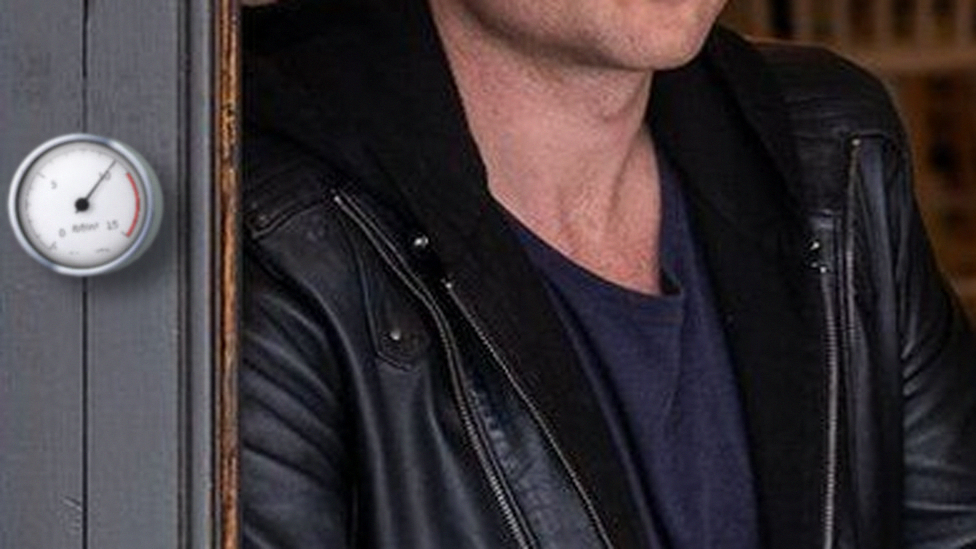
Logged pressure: 10 psi
